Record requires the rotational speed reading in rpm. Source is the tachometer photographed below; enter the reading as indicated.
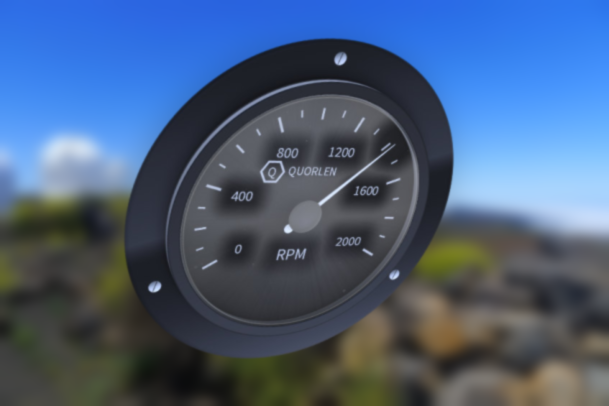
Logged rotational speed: 1400 rpm
